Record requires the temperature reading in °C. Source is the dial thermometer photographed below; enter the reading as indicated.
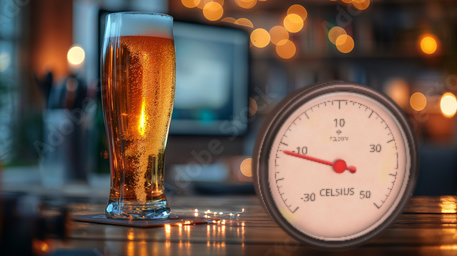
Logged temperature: -12 °C
